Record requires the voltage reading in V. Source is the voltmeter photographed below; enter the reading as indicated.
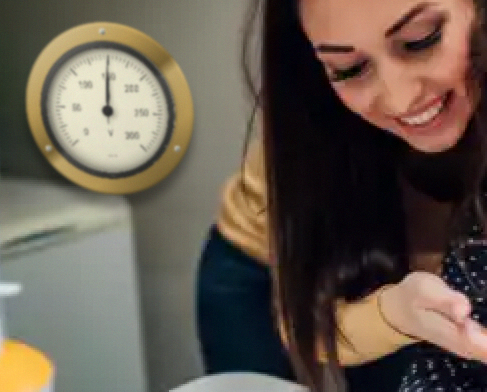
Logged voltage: 150 V
